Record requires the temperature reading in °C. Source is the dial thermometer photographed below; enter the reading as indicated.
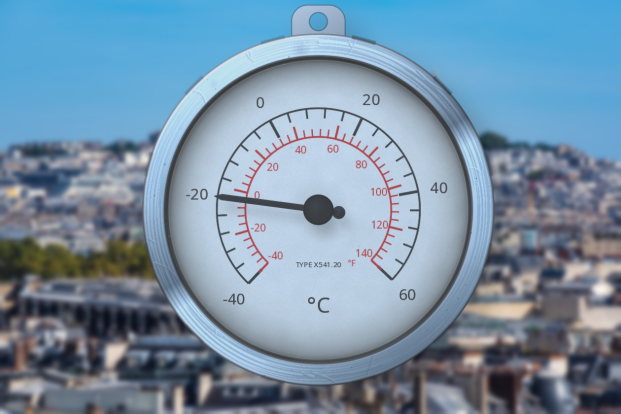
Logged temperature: -20 °C
